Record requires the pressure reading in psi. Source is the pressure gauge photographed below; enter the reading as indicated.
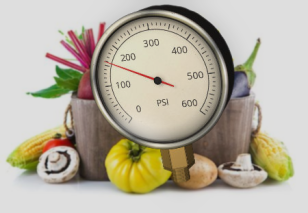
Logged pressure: 160 psi
